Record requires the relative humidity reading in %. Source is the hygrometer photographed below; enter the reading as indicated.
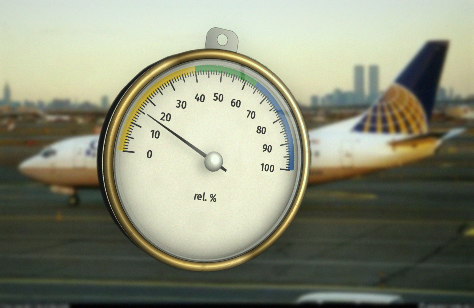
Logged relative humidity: 15 %
